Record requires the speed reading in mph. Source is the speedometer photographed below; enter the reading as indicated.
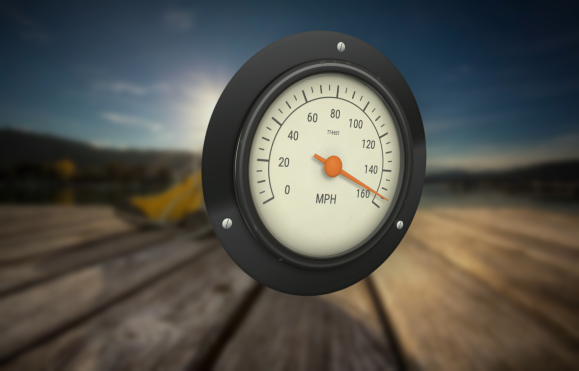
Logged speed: 155 mph
